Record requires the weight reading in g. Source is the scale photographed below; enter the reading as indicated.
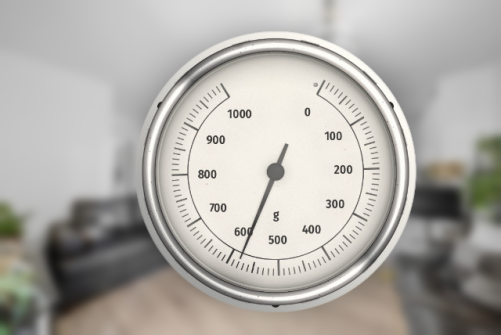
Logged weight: 580 g
